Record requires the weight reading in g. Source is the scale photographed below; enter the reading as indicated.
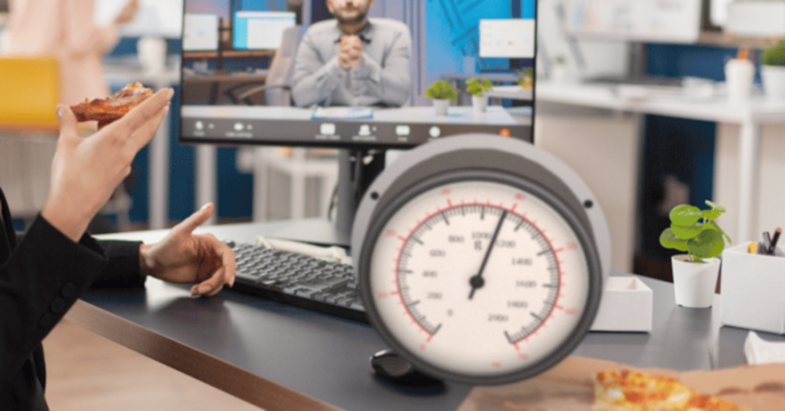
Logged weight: 1100 g
